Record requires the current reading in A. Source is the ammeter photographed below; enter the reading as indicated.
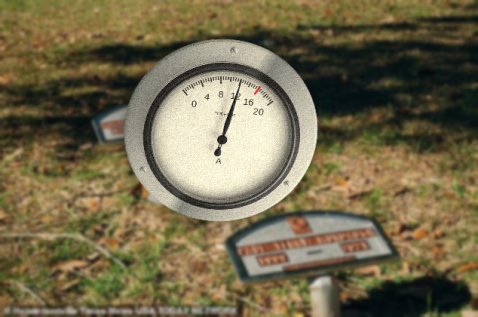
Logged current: 12 A
